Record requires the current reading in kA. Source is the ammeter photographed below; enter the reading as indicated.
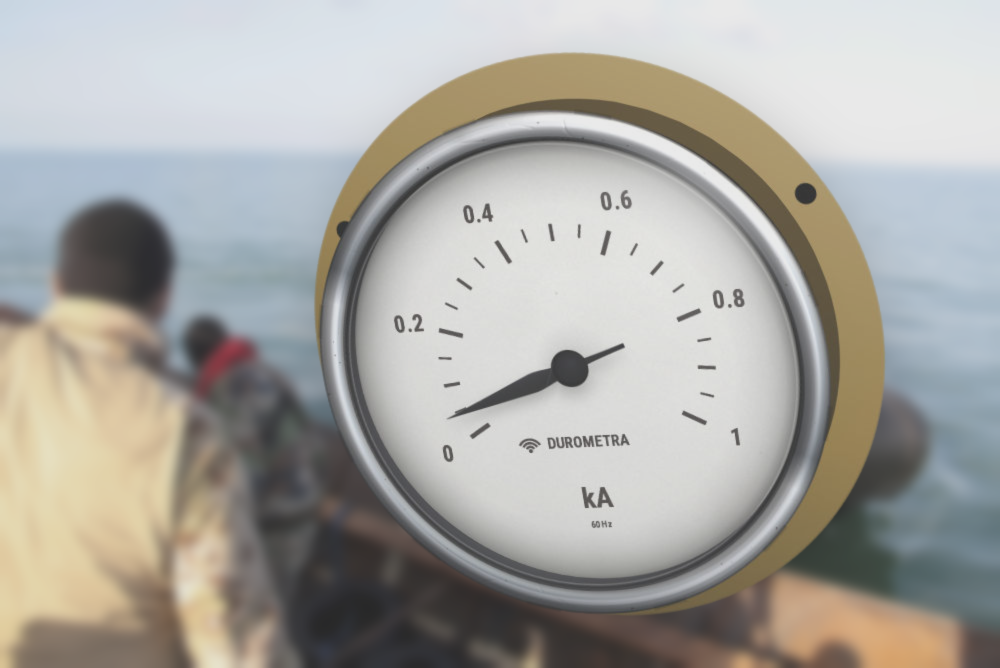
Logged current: 0.05 kA
